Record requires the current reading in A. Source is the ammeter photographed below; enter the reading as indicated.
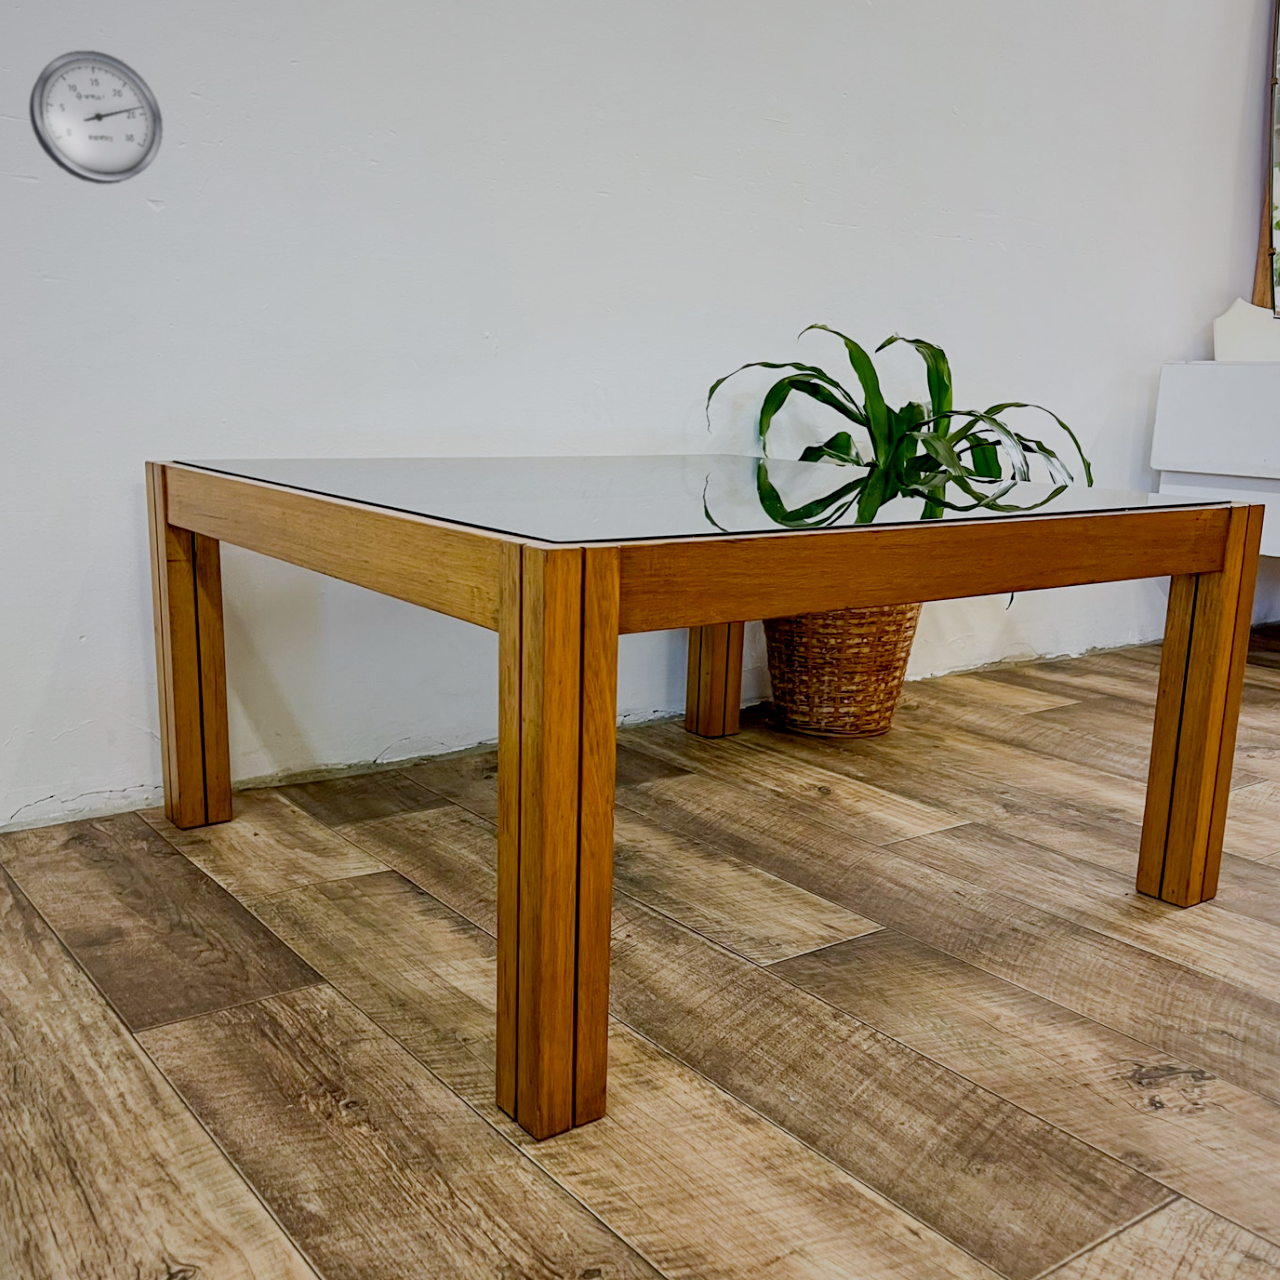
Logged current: 24 A
